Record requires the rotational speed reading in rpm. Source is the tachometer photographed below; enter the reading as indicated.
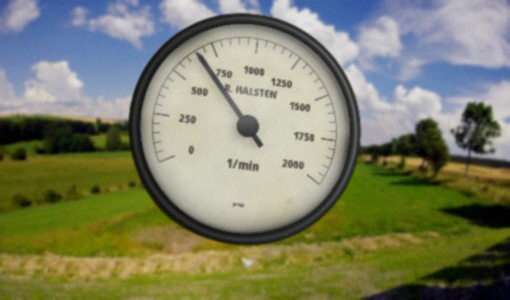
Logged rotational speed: 650 rpm
